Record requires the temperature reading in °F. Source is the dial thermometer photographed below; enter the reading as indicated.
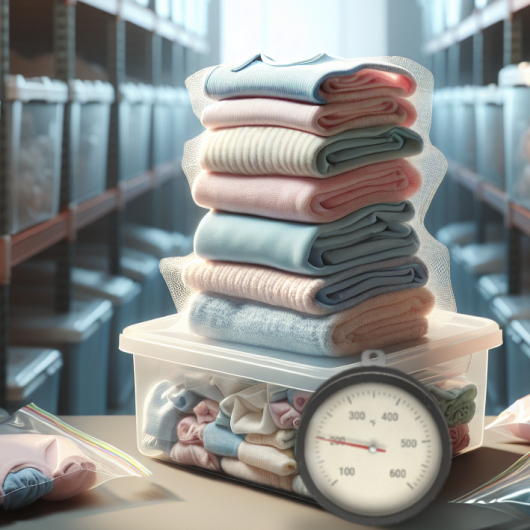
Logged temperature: 200 °F
